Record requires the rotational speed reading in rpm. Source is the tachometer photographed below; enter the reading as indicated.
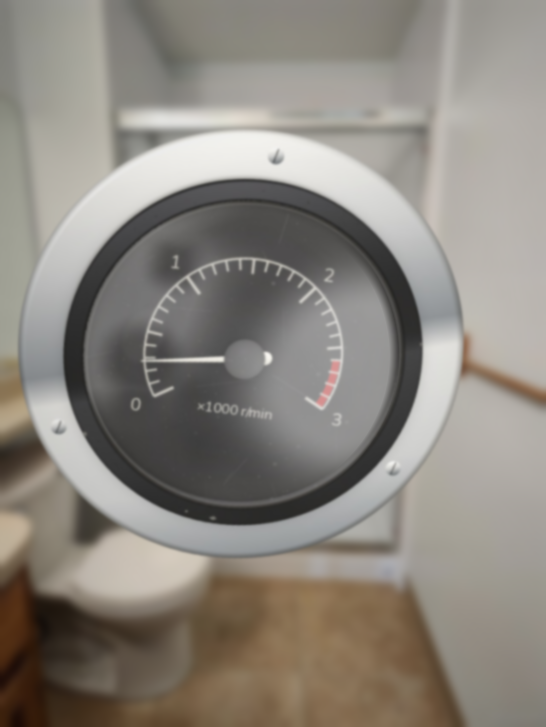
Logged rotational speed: 300 rpm
